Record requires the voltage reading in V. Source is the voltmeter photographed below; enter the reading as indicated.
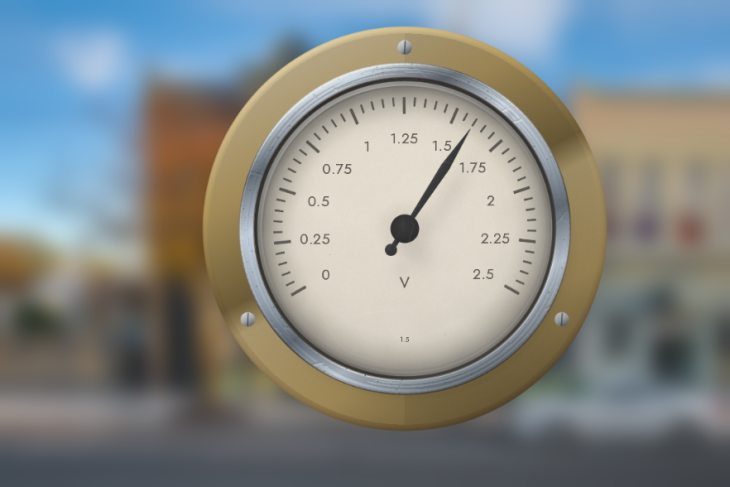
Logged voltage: 1.6 V
